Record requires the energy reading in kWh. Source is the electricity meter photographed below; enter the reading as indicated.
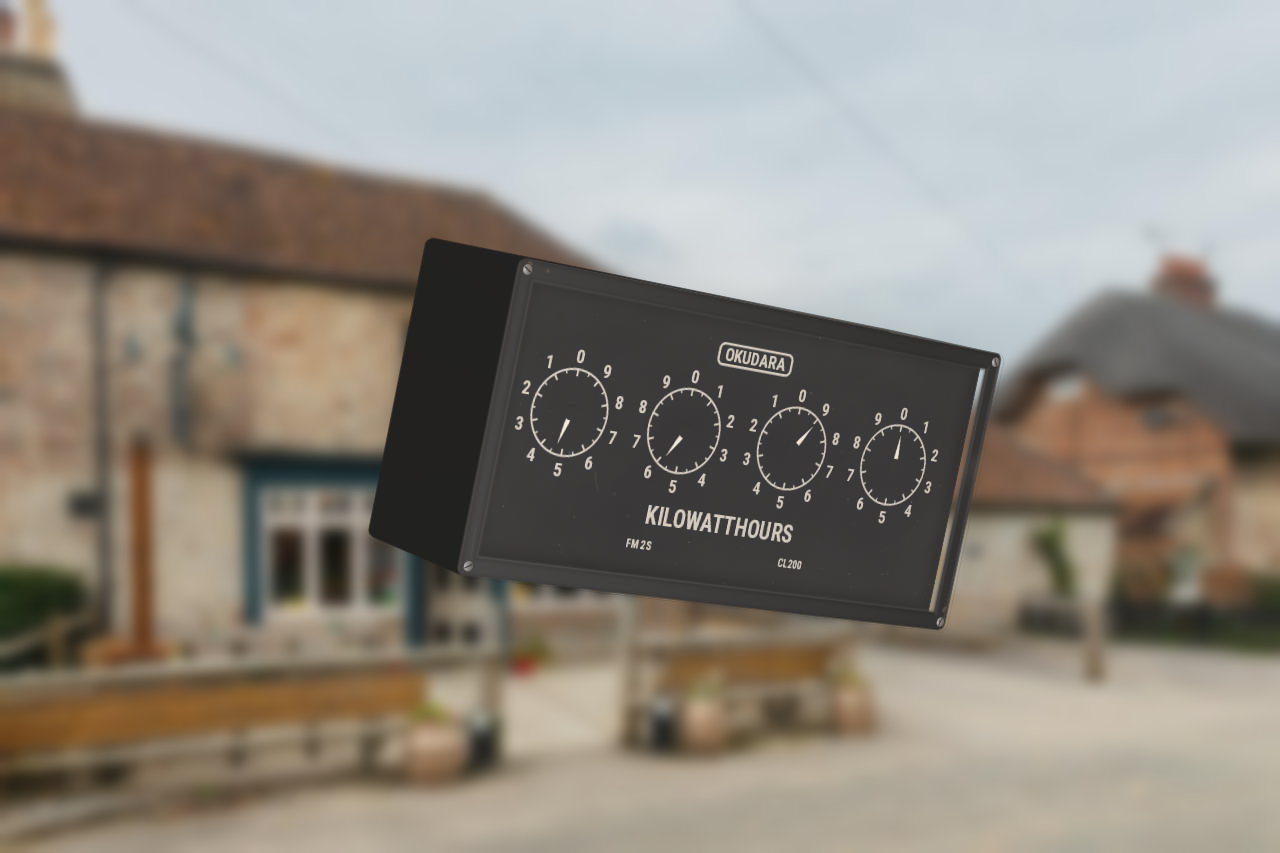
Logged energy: 4590 kWh
